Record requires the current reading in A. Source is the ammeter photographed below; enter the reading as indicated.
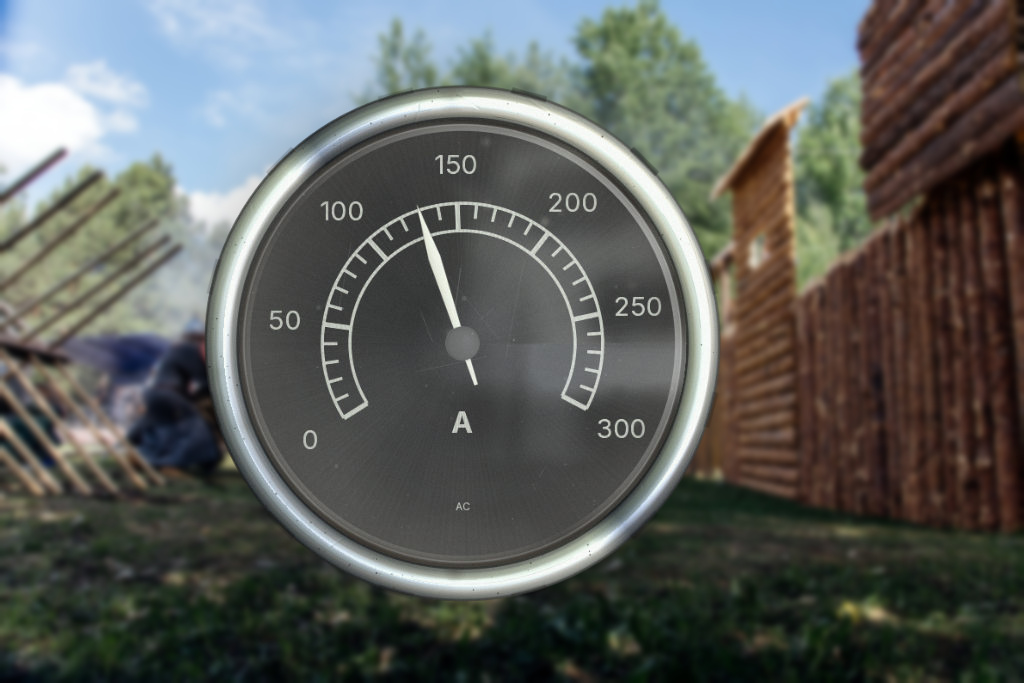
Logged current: 130 A
